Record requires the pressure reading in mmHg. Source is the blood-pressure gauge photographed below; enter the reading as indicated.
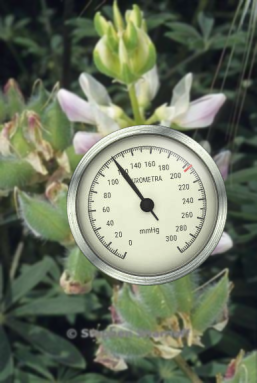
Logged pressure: 120 mmHg
